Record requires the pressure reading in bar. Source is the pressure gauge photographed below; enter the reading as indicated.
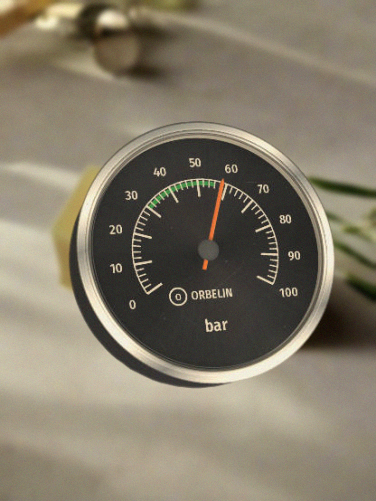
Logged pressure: 58 bar
